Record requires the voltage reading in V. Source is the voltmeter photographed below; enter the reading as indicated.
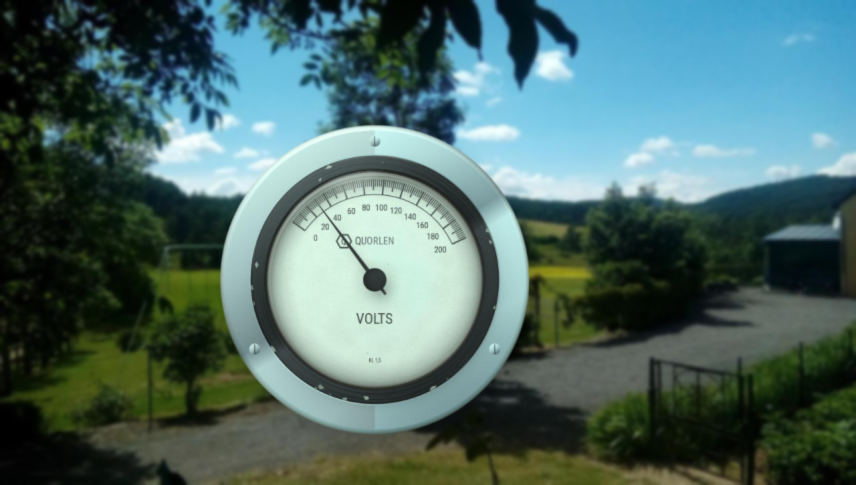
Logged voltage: 30 V
